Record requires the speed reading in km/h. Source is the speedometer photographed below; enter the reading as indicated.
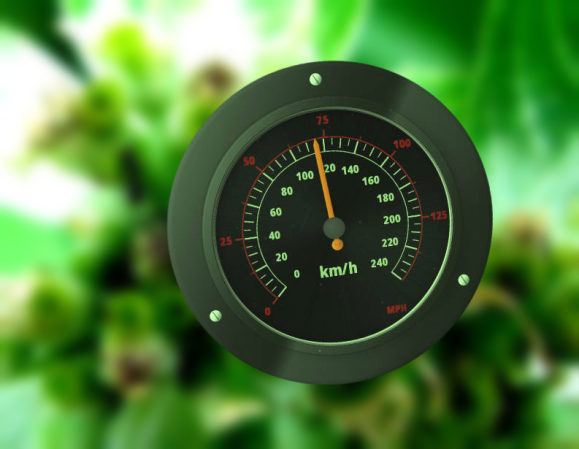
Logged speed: 115 km/h
